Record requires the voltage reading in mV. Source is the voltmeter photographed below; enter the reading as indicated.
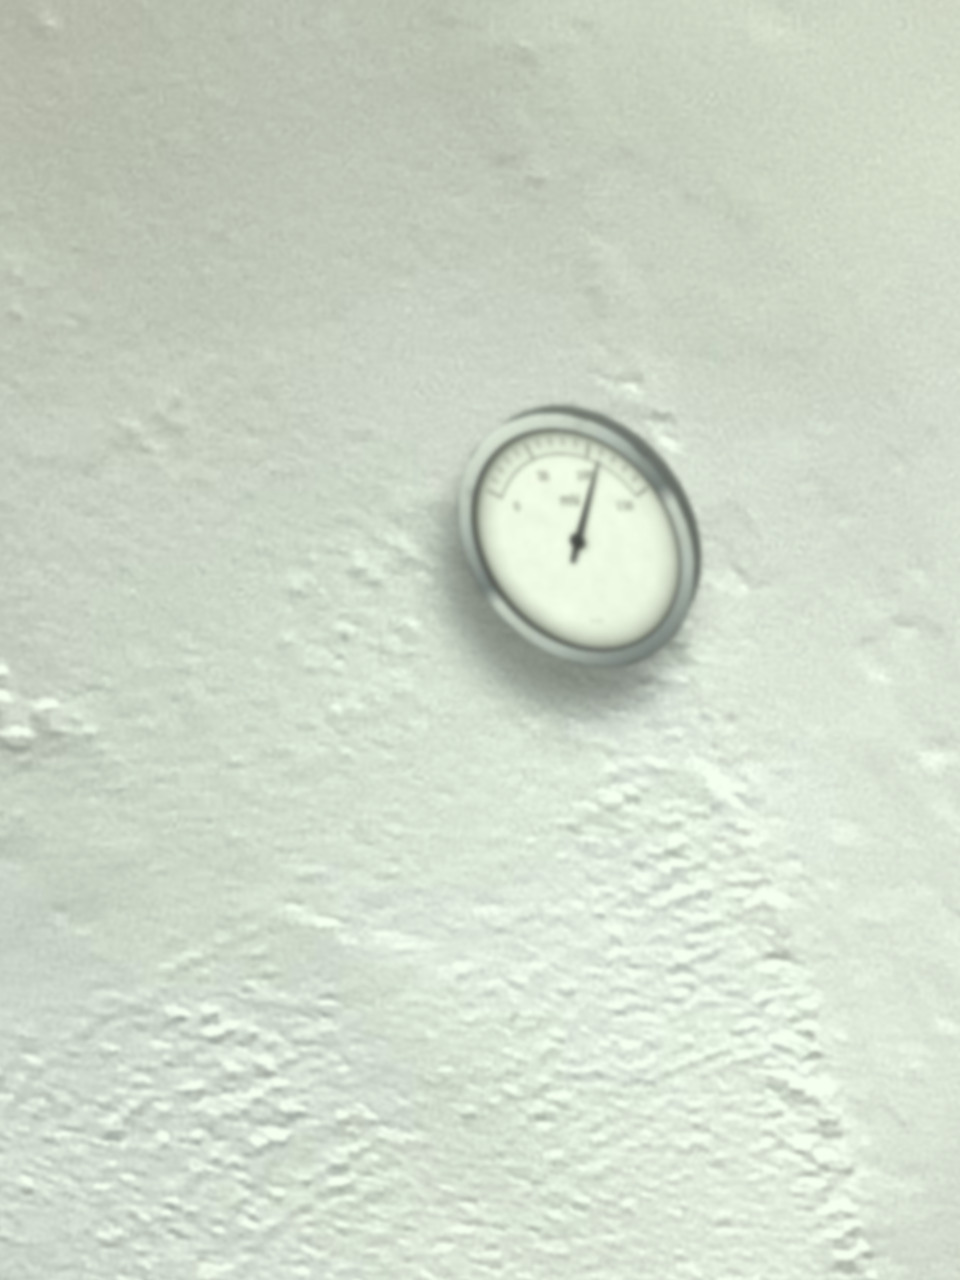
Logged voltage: 110 mV
